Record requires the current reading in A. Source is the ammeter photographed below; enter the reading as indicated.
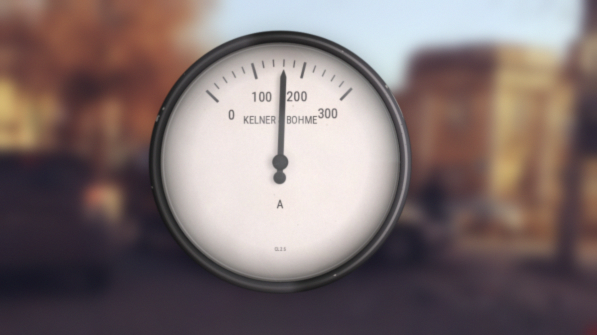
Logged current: 160 A
